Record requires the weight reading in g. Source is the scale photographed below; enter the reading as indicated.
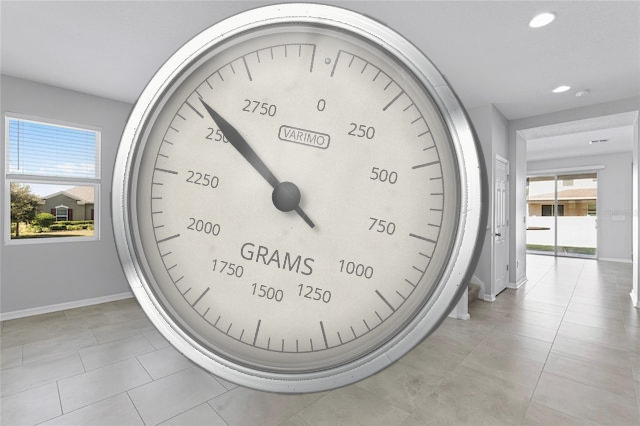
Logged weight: 2550 g
